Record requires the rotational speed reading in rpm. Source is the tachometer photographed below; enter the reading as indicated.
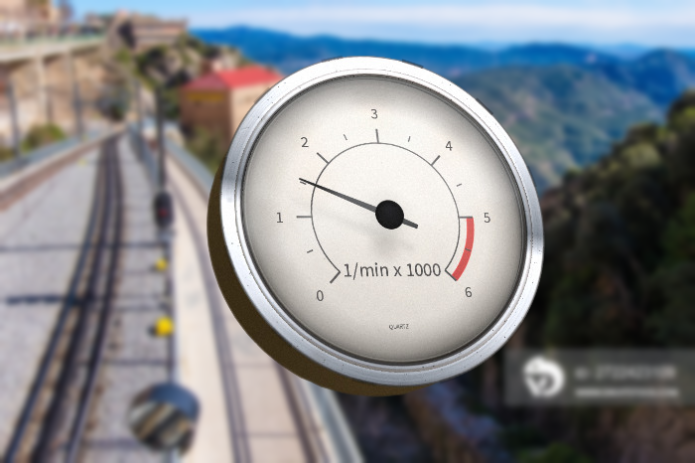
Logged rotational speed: 1500 rpm
